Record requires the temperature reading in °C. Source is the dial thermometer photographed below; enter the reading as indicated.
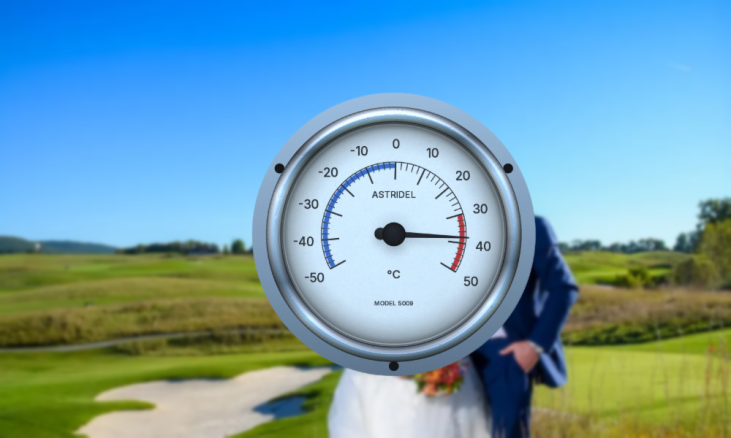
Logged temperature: 38 °C
